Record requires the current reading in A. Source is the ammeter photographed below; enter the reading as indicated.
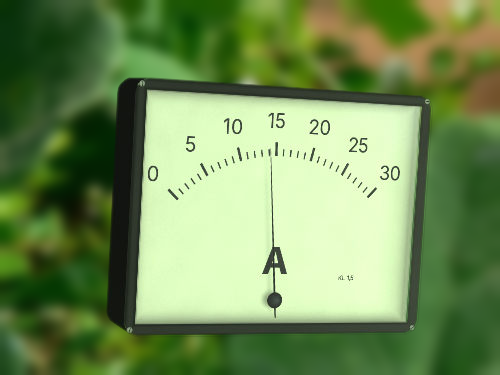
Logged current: 14 A
